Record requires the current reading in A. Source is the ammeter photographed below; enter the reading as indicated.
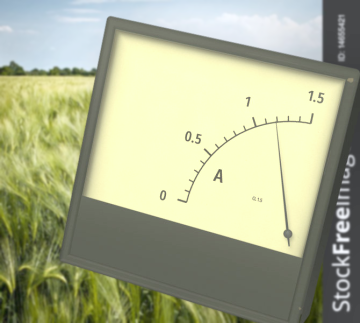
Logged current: 1.2 A
